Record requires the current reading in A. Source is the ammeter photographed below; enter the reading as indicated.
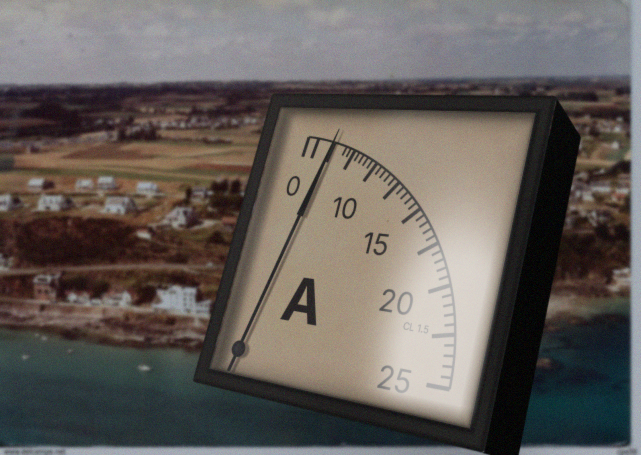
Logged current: 5 A
